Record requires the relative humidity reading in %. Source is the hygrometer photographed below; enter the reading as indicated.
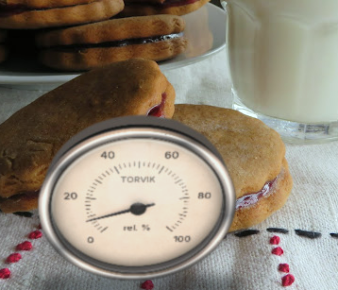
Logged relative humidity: 10 %
